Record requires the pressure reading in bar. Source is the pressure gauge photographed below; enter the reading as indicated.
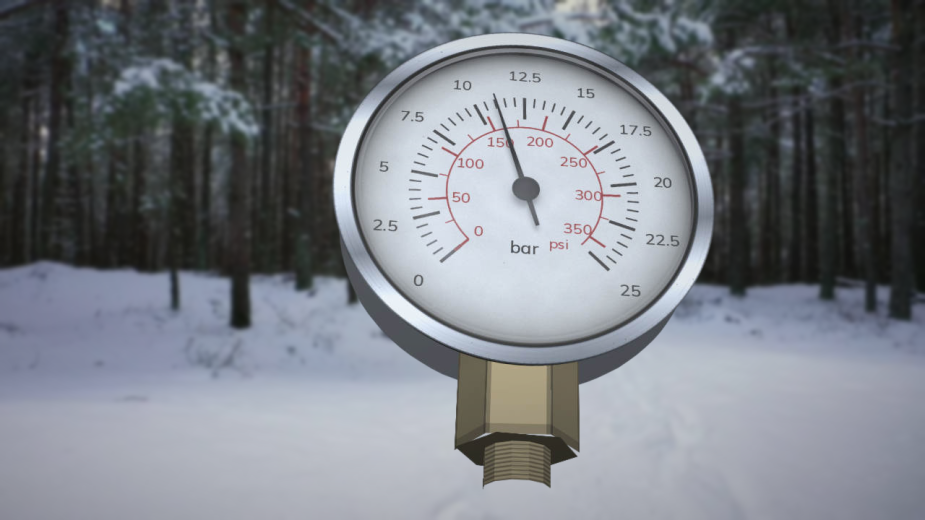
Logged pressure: 11 bar
